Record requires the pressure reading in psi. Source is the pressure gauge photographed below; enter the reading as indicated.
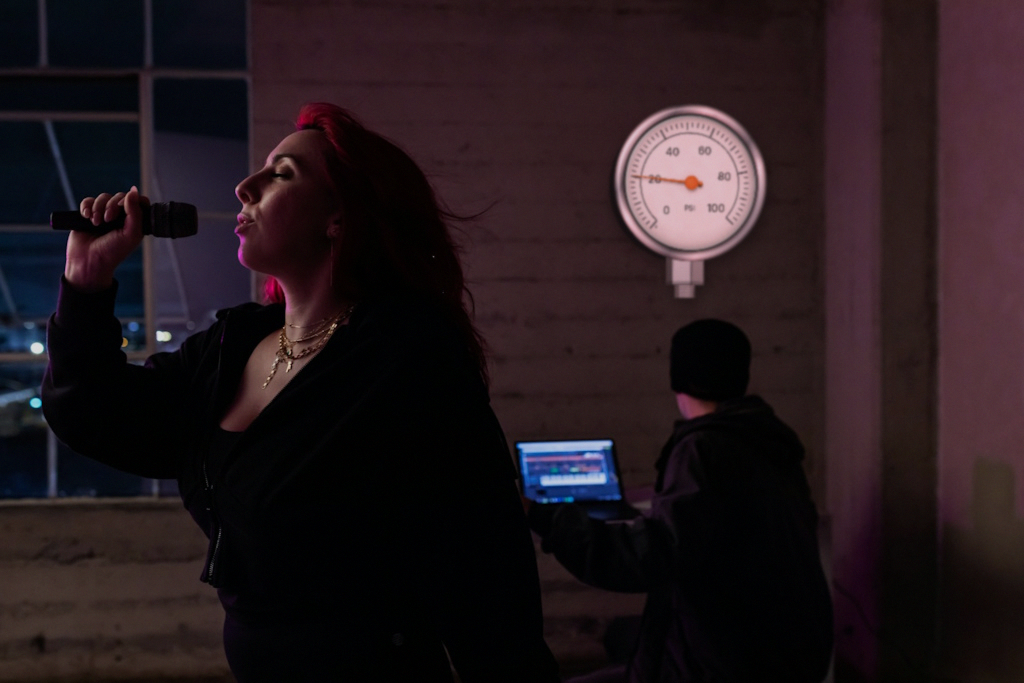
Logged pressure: 20 psi
